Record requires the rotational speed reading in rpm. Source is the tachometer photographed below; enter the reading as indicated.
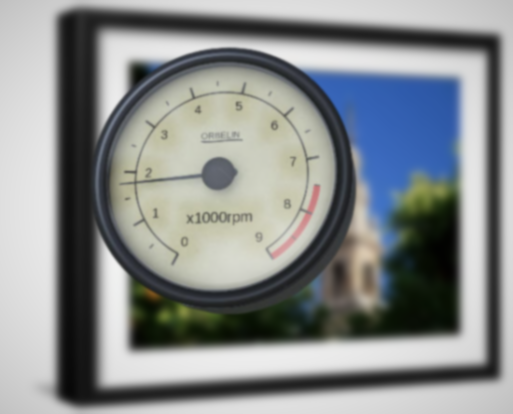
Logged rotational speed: 1750 rpm
